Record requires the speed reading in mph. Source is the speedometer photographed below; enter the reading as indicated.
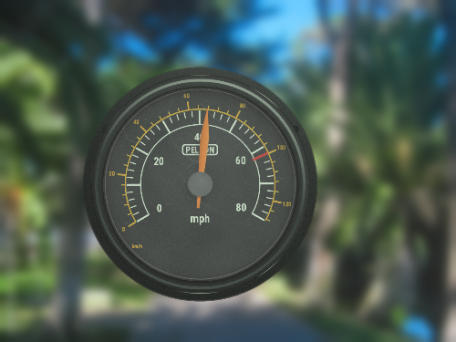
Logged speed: 42 mph
